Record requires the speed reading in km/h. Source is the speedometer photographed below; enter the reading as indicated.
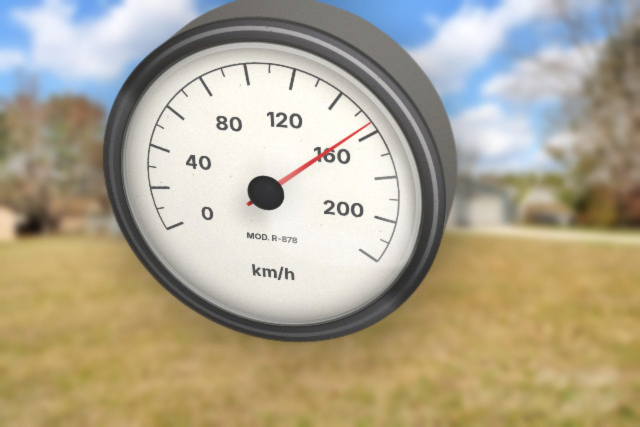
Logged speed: 155 km/h
